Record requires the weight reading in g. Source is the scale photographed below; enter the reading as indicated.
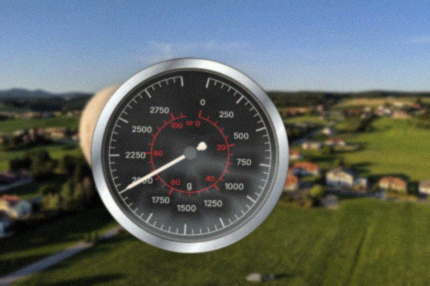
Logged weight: 2000 g
